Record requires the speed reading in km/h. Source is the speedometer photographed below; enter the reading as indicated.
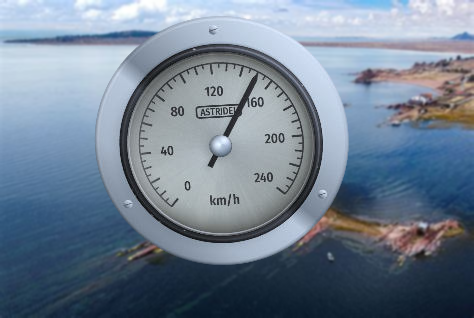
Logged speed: 150 km/h
